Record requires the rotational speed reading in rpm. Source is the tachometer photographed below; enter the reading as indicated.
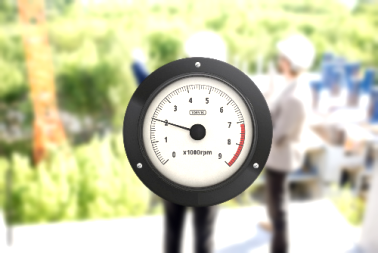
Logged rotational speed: 2000 rpm
